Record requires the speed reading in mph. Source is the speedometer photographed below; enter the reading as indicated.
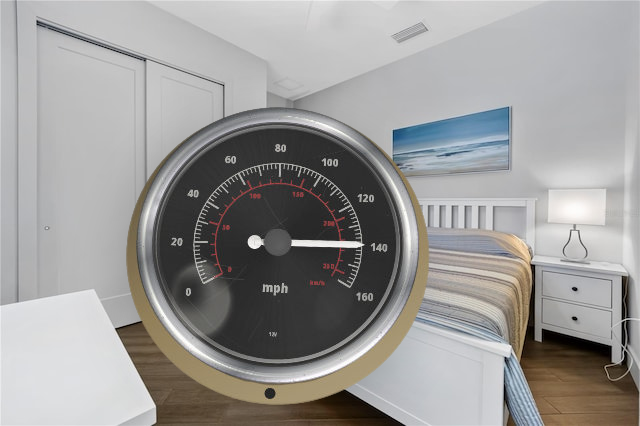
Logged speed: 140 mph
